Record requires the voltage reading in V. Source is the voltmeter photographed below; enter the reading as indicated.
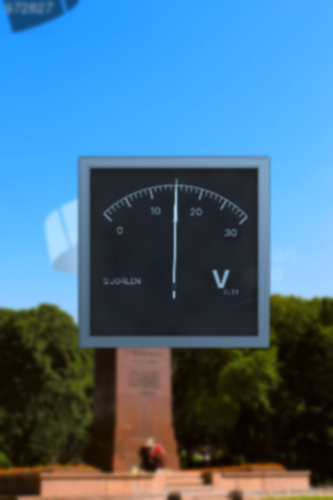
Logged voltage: 15 V
